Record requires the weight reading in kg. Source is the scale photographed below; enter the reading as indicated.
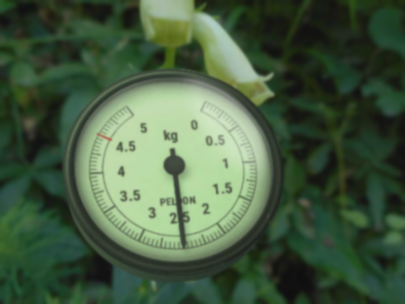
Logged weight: 2.5 kg
